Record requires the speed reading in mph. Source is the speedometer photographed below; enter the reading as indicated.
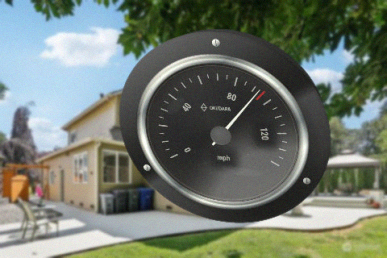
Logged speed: 92.5 mph
